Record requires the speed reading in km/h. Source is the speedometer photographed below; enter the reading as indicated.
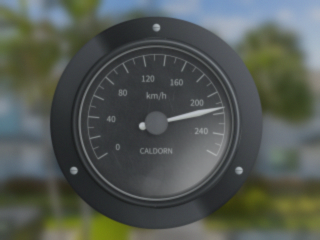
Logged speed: 215 km/h
